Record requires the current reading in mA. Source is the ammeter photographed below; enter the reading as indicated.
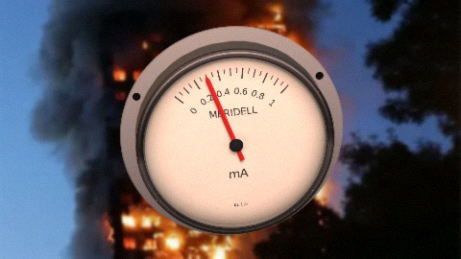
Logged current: 0.3 mA
